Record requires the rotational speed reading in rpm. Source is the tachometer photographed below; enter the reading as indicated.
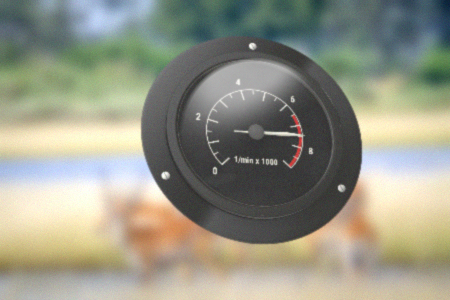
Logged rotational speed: 7500 rpm
